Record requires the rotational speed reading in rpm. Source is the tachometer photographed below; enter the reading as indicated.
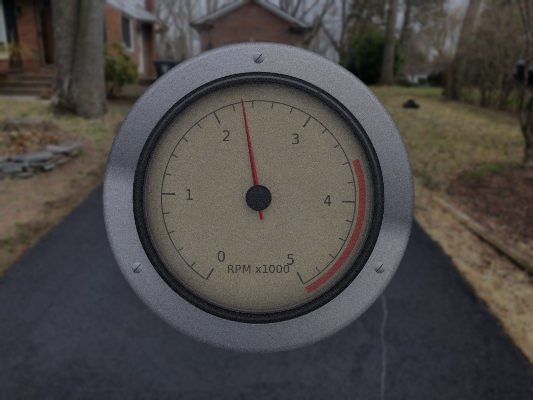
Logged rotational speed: 2300 rpm
